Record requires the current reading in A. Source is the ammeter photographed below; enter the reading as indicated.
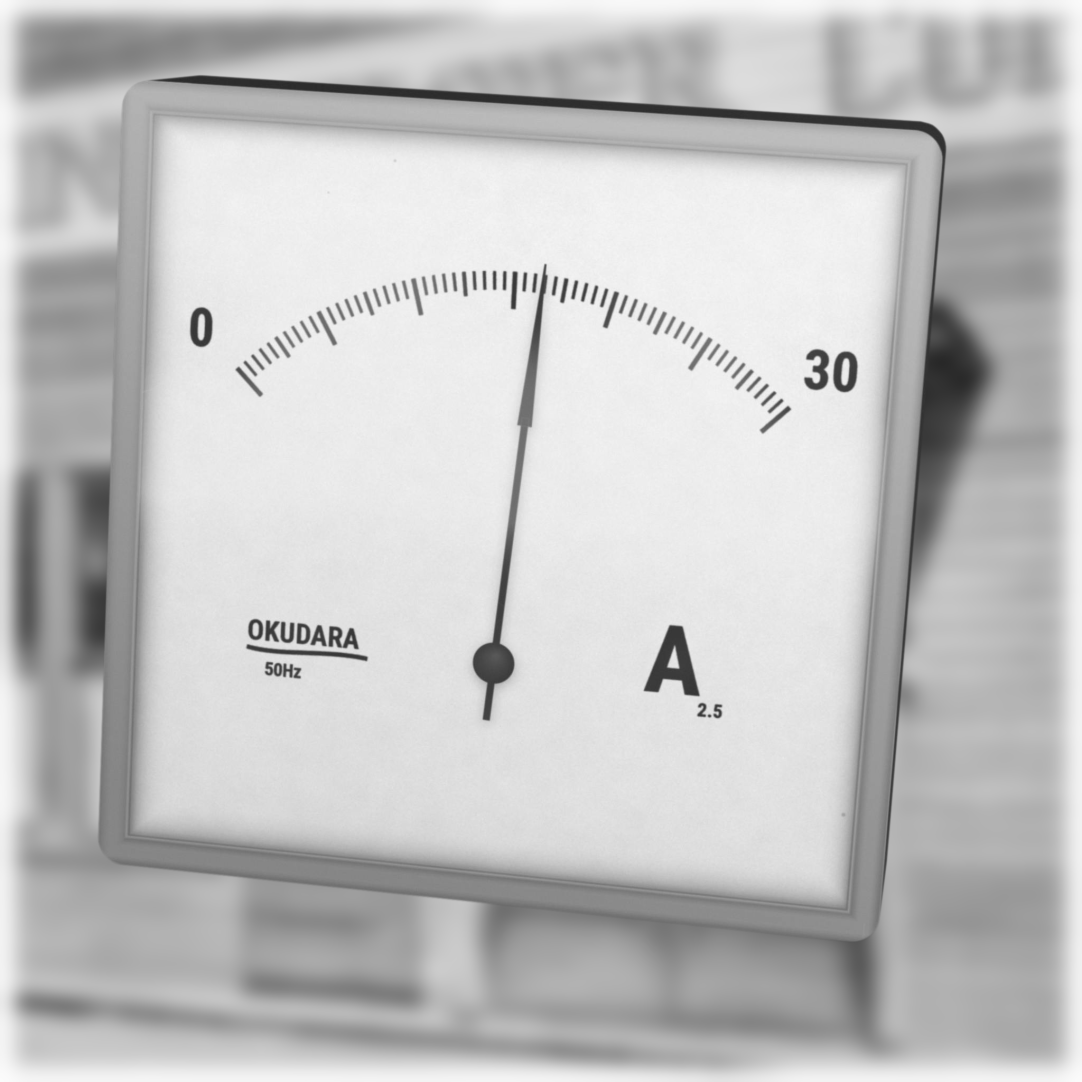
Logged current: 16.5 A
